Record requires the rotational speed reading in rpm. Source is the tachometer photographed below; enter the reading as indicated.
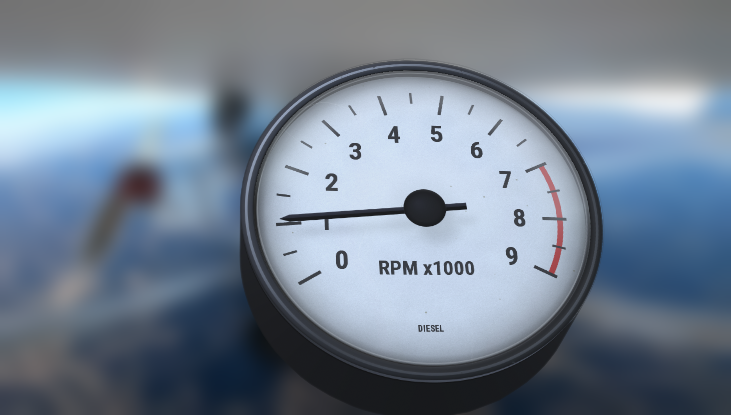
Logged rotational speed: 1000 rpm
